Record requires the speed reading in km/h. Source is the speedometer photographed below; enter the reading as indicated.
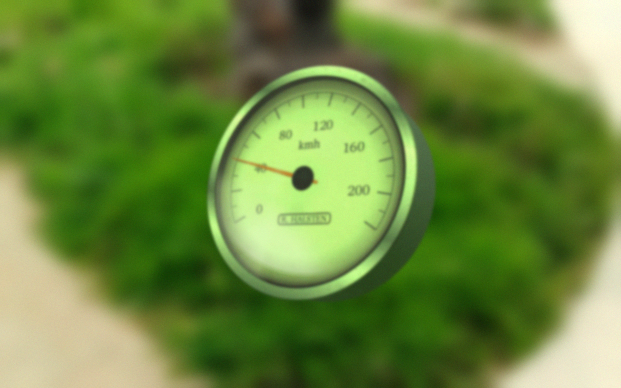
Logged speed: 40 km/h
